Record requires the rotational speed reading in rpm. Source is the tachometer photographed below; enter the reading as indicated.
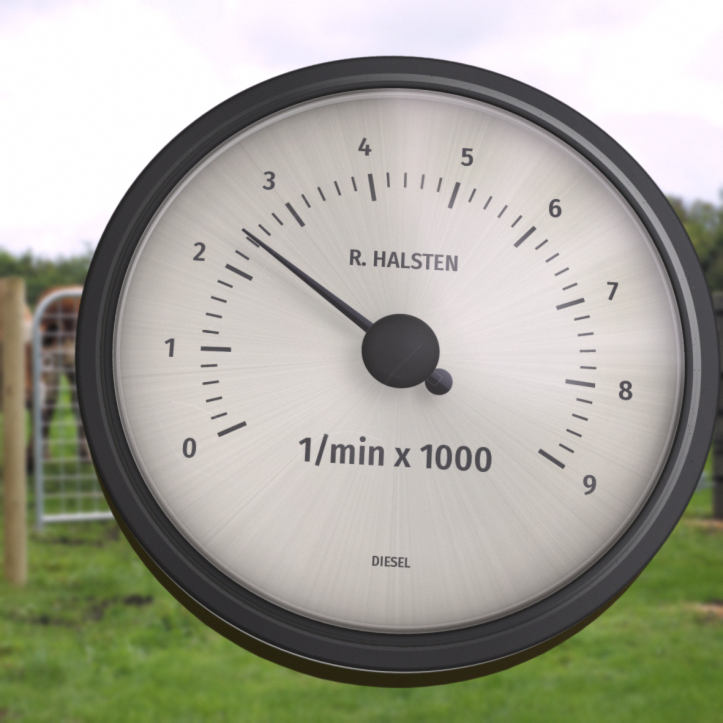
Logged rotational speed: 2400 rpm
